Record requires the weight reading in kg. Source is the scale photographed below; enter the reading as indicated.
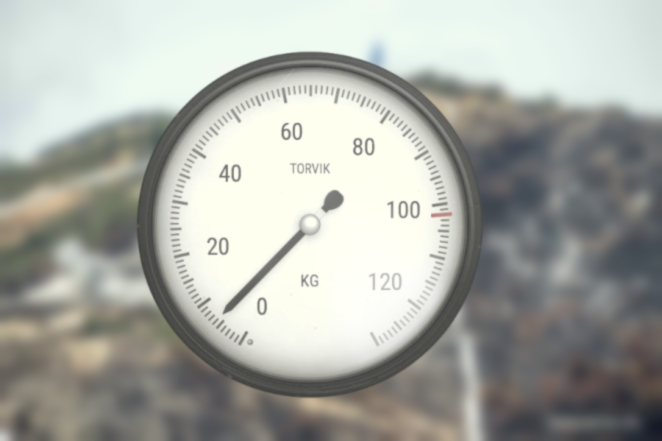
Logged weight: 6 kg
